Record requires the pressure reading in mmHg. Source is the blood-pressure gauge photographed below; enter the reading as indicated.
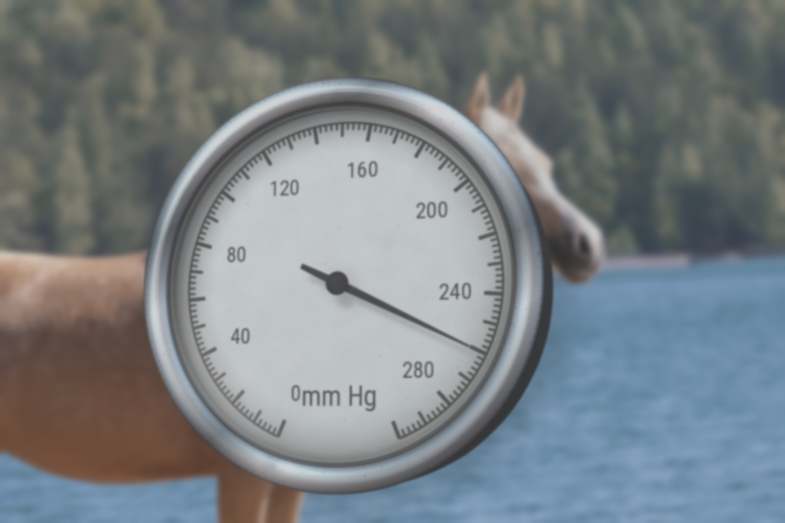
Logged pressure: 260 mmHg
